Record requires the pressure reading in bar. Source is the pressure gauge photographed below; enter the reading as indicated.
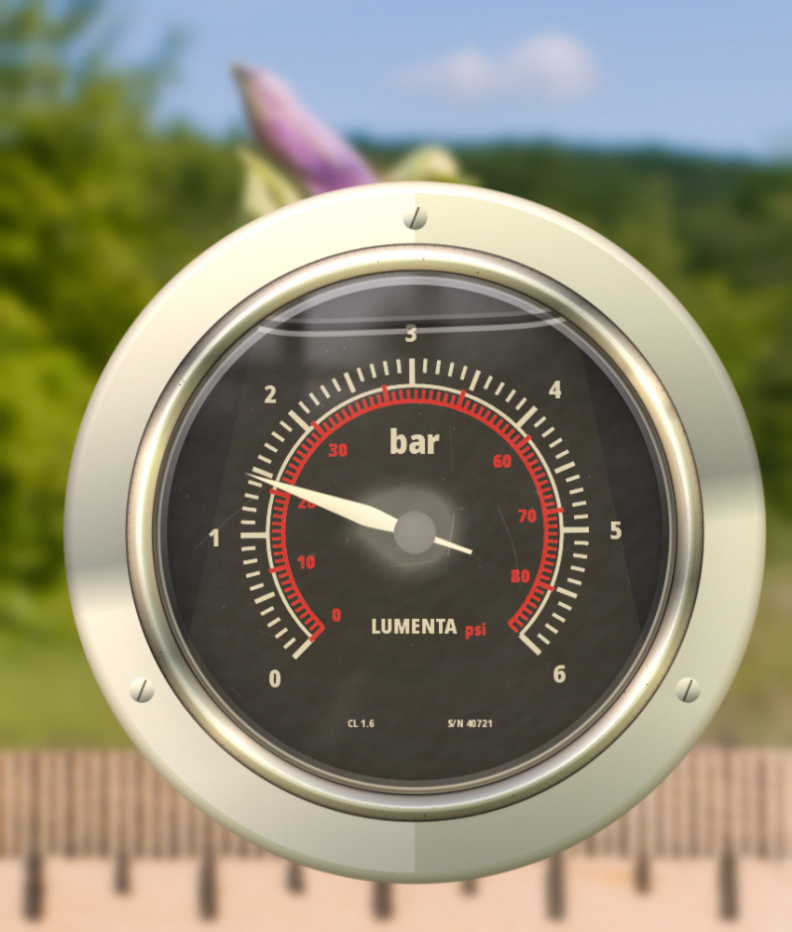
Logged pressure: 1.45 bar
